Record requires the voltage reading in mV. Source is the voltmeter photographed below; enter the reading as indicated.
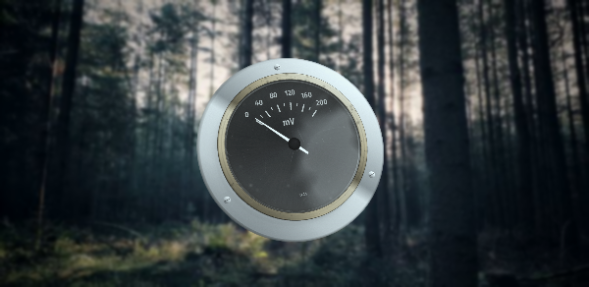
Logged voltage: 0 mV
